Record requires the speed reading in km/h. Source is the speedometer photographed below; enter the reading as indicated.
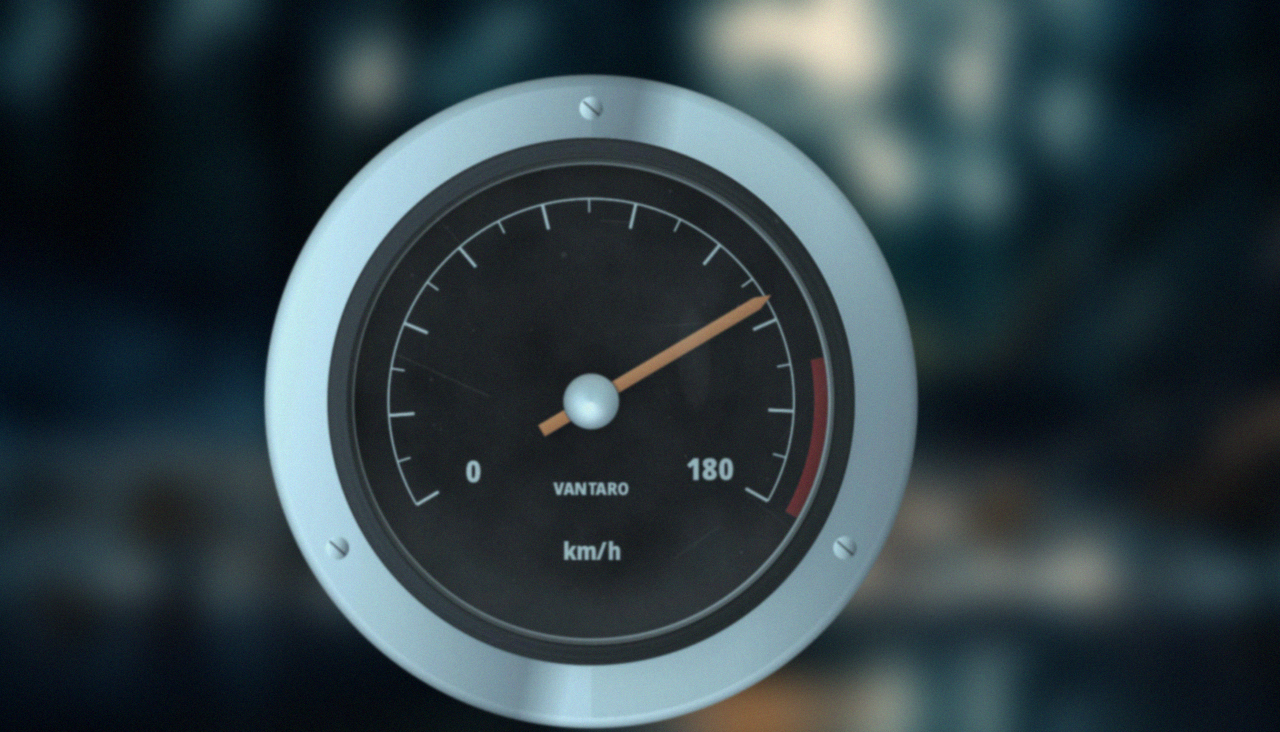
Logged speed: 135 km/h
